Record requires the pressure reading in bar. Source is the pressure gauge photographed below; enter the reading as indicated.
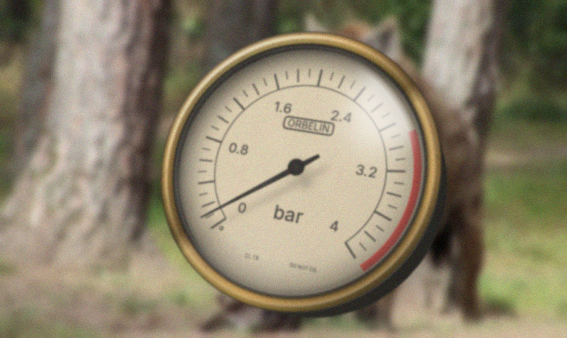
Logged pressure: 0.1 bar
